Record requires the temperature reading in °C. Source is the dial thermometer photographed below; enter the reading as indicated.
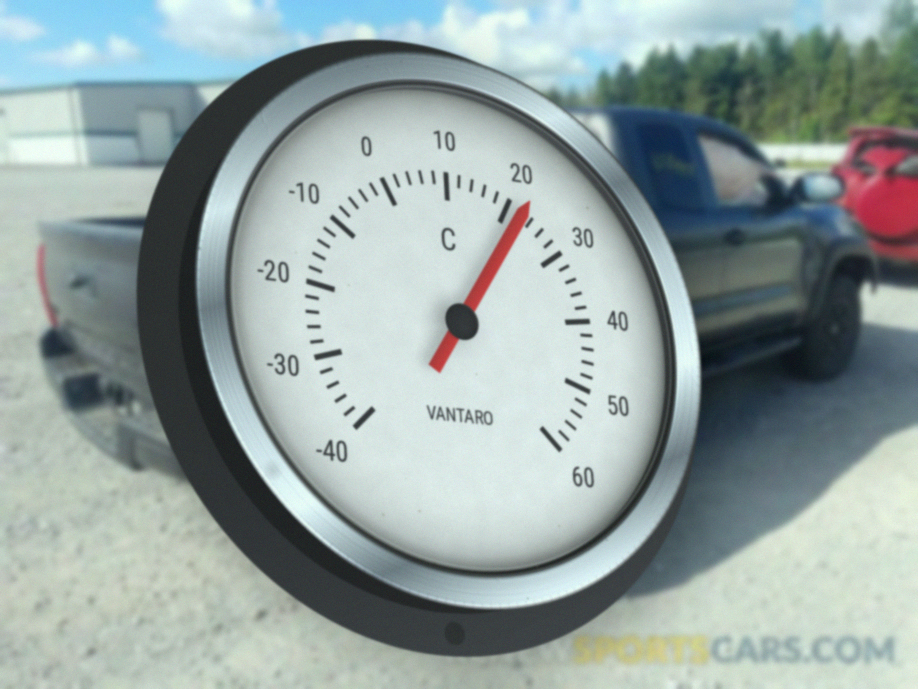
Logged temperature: 22 °C
